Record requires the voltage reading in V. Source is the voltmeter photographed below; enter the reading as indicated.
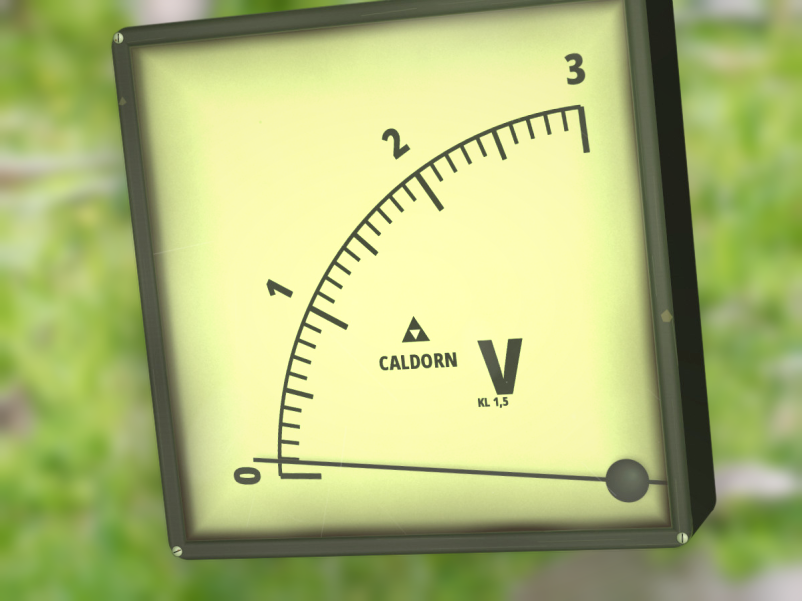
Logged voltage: 0.1 V
